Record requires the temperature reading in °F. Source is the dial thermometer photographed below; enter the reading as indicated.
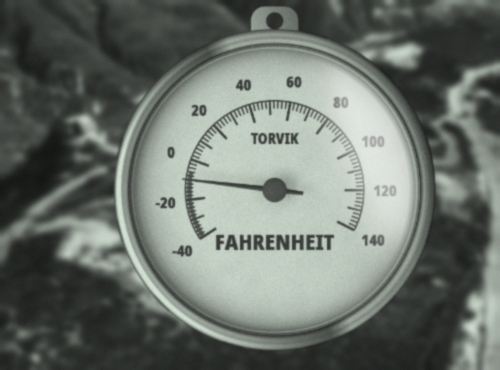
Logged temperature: -10 °F
